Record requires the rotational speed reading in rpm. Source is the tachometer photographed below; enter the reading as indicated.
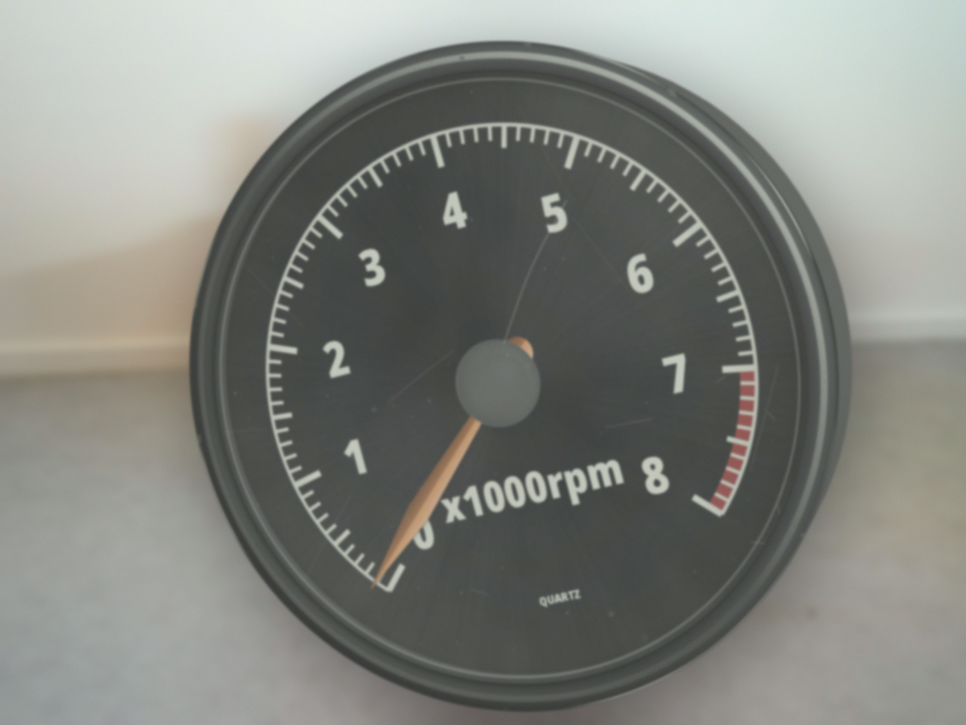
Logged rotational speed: 100 rpm
